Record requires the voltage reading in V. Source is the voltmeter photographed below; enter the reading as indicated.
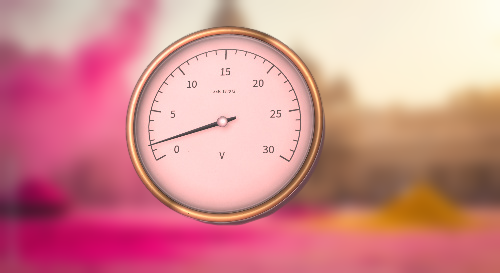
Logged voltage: 1.5 V
